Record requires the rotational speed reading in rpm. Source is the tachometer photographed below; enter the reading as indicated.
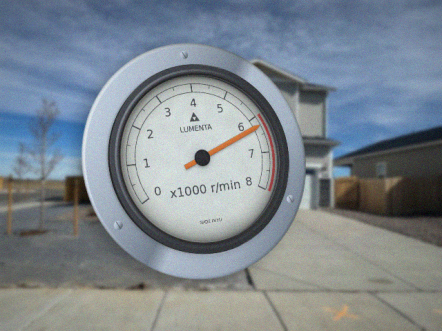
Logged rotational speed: 6250 rpm
